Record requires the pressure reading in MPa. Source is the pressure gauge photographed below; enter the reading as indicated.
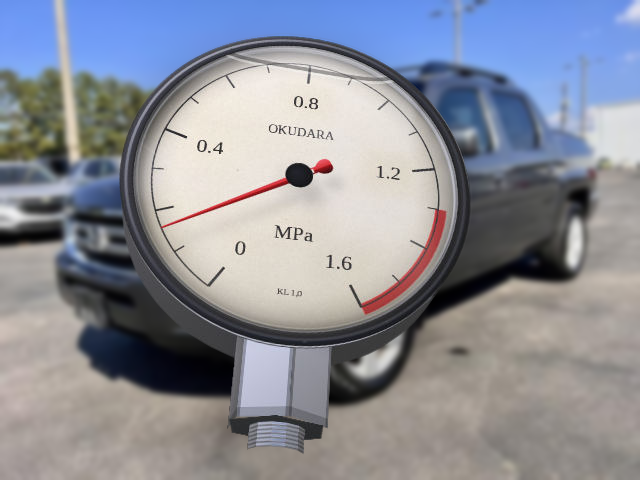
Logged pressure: 0.15 MPa
